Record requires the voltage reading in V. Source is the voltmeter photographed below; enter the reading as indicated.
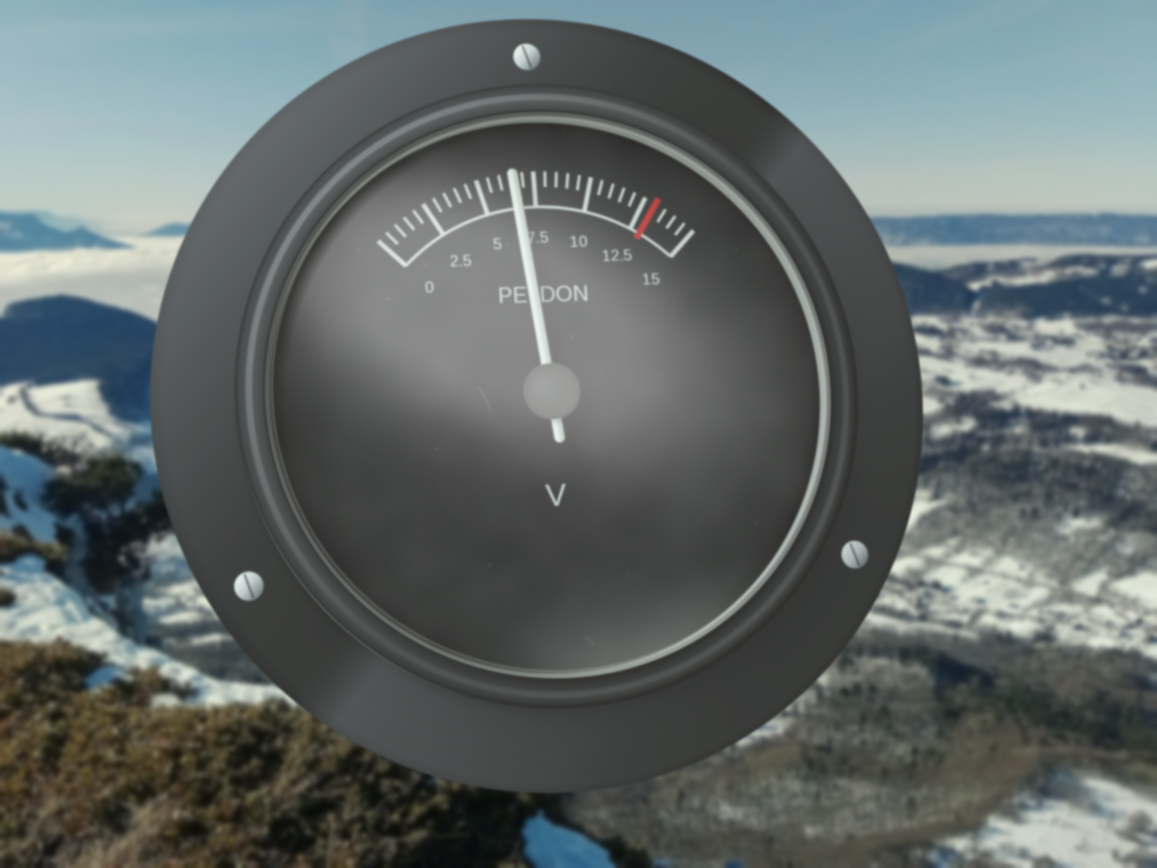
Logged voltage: 6.5 V
